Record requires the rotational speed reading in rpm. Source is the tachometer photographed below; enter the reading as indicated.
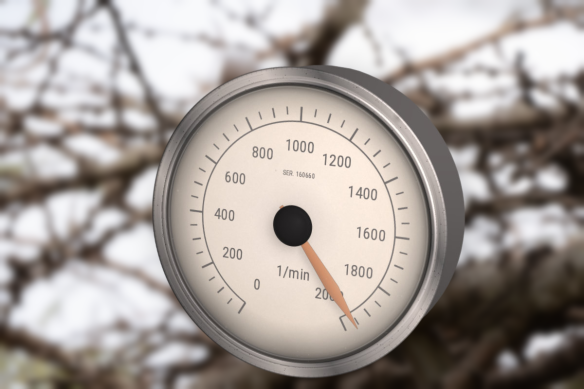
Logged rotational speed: 1950 rpm
